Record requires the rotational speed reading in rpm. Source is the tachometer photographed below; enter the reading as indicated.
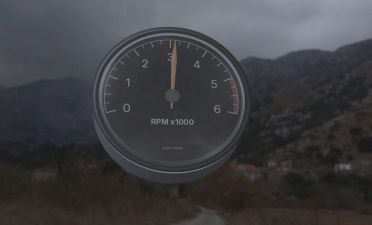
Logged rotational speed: 3125 rpm
